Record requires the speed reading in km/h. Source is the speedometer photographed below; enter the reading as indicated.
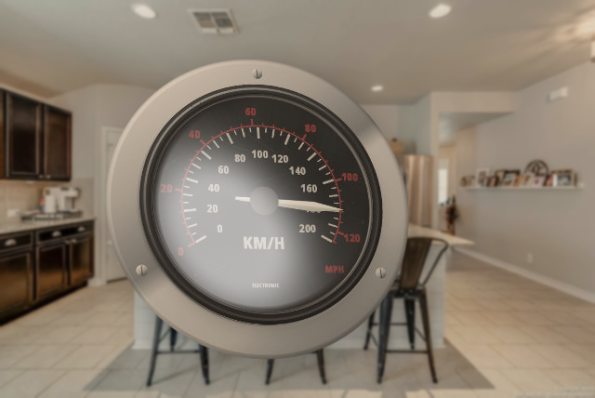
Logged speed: 180 km/h
